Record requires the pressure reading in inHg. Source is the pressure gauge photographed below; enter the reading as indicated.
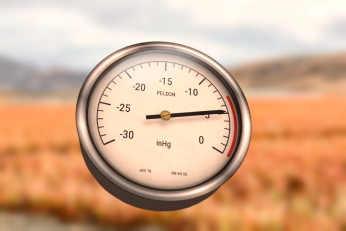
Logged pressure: -5 inHg
